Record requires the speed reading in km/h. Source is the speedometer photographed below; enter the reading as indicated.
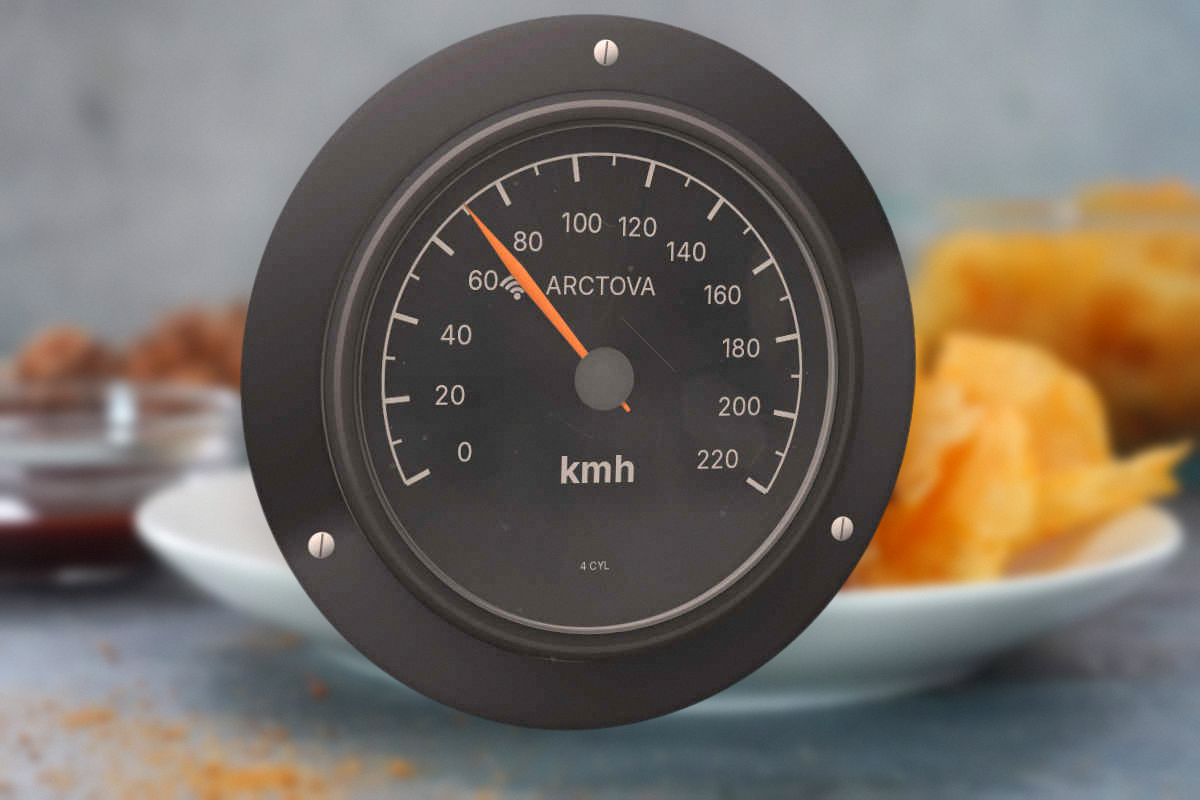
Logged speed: 70 km/h
